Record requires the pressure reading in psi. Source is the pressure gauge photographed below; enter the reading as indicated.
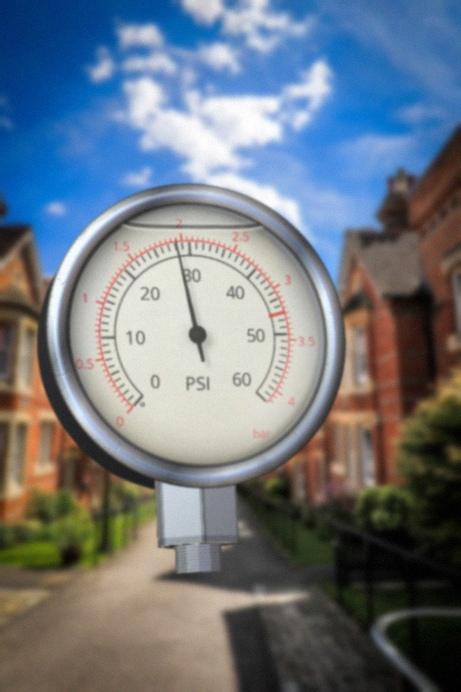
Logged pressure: 28 psi
